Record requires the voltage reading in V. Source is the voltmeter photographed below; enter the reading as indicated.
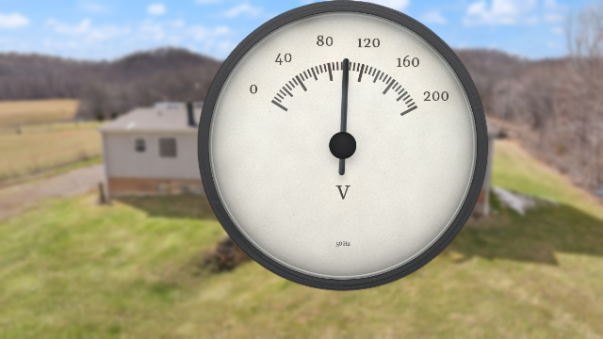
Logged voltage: 100 V
